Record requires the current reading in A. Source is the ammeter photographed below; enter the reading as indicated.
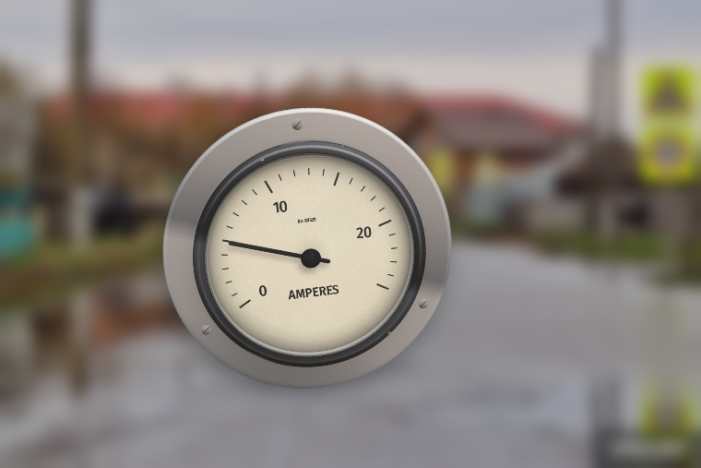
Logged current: 5 A
